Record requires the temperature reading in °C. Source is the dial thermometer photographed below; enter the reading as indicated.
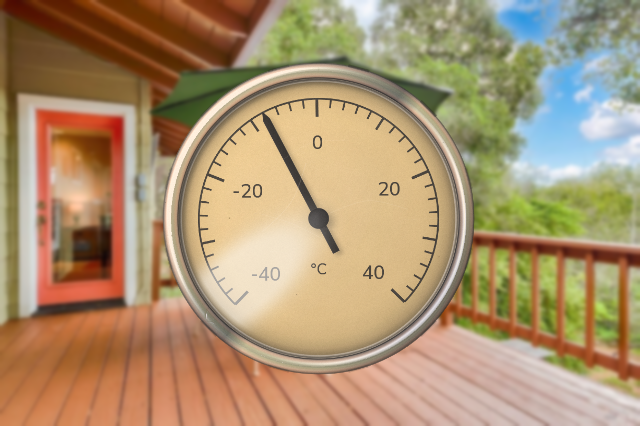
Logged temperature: -8 °C
